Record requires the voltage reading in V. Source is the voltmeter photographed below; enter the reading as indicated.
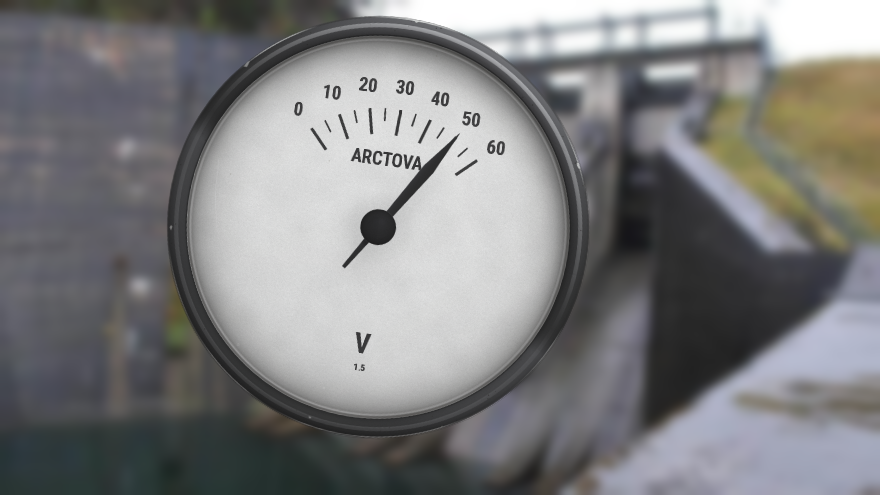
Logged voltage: 50 V
